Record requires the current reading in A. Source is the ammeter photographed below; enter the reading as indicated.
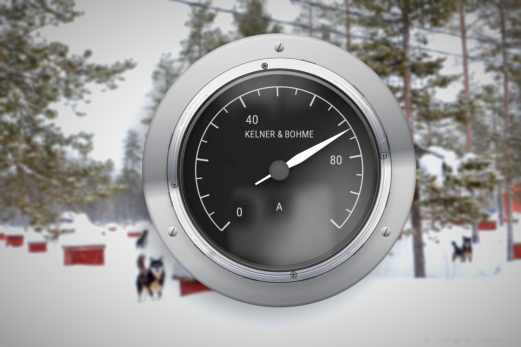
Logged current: 72.5 A
